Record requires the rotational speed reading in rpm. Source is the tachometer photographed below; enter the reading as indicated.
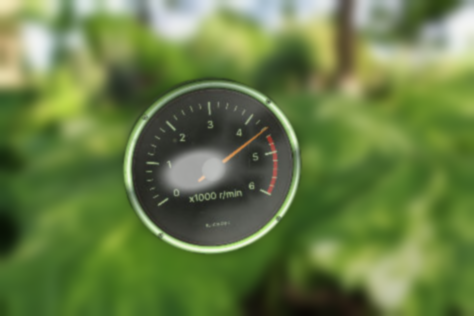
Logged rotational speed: 4400 rpm
